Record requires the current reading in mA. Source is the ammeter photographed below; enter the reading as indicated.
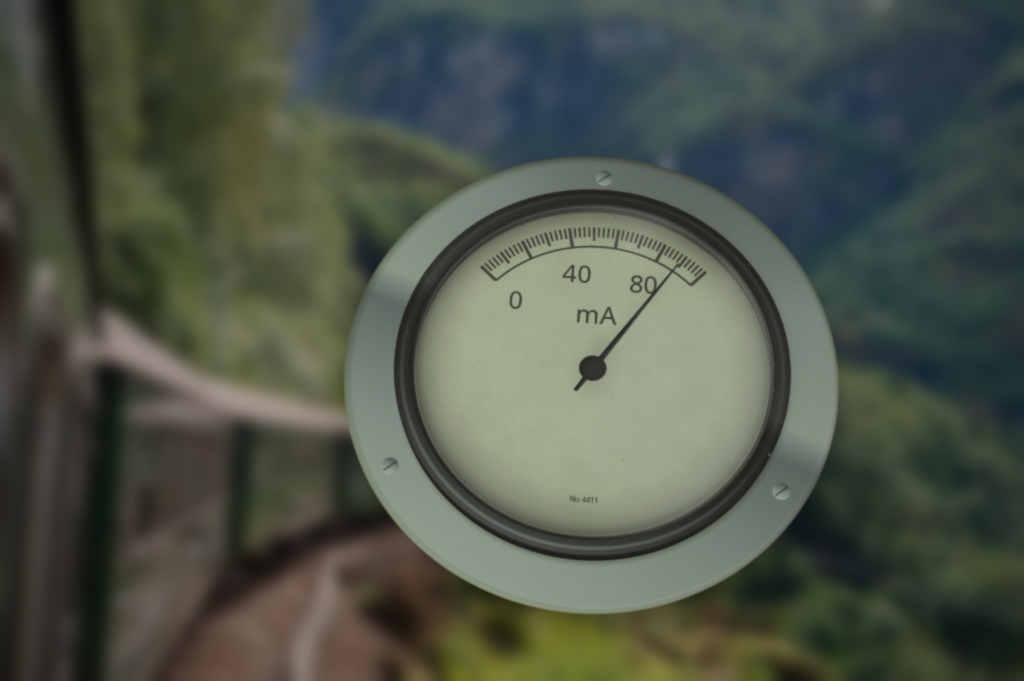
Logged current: 90 mA
